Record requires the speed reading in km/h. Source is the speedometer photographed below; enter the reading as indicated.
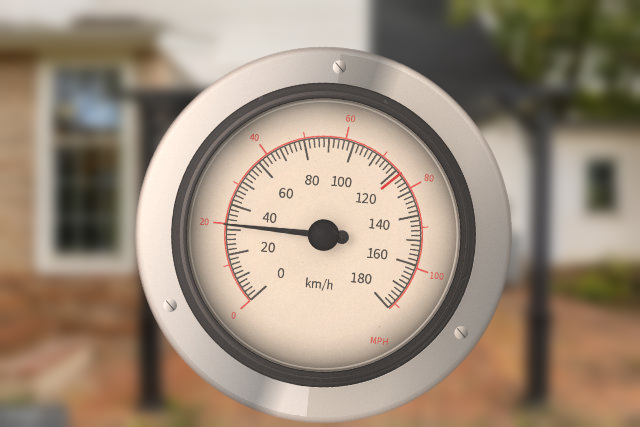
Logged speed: 32 km/h
